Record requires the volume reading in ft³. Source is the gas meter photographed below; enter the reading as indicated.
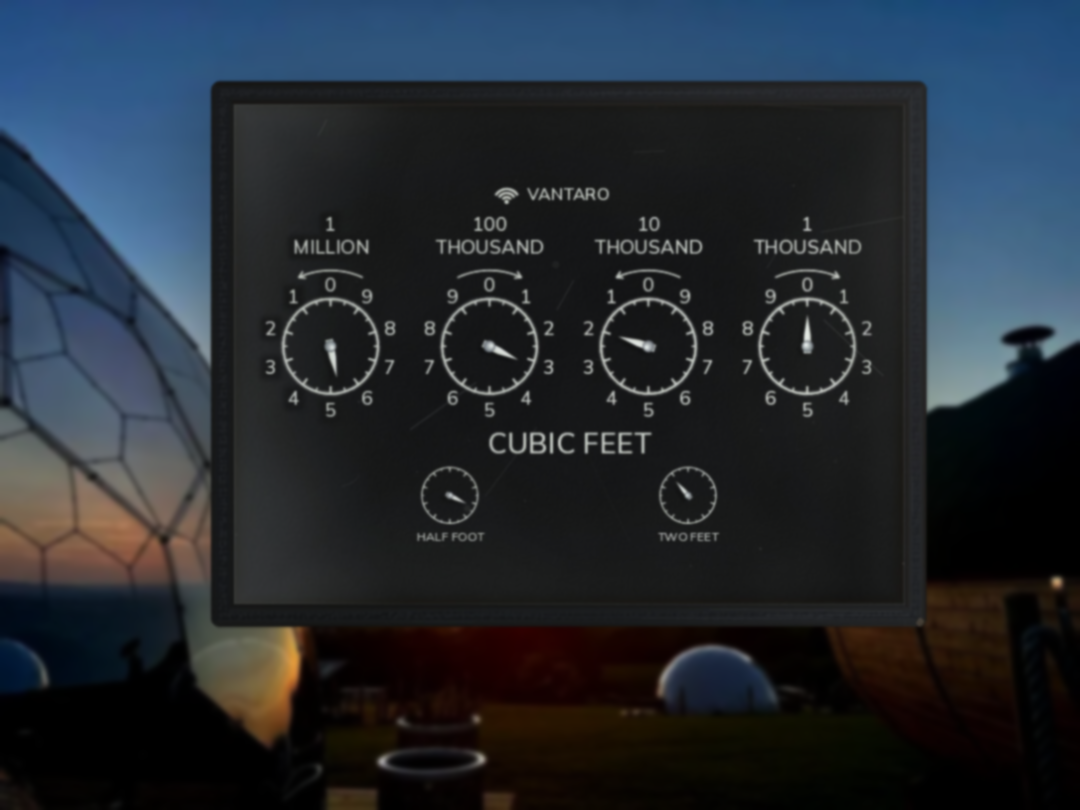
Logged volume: 532000 ft³
